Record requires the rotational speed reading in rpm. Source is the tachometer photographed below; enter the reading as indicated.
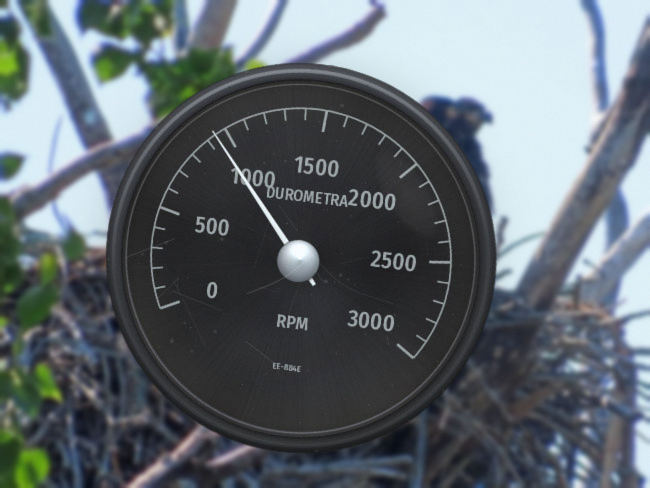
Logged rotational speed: 950 rpm
